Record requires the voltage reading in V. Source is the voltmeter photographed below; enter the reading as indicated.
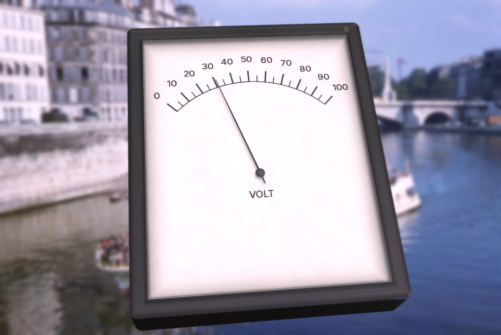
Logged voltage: 30 V
